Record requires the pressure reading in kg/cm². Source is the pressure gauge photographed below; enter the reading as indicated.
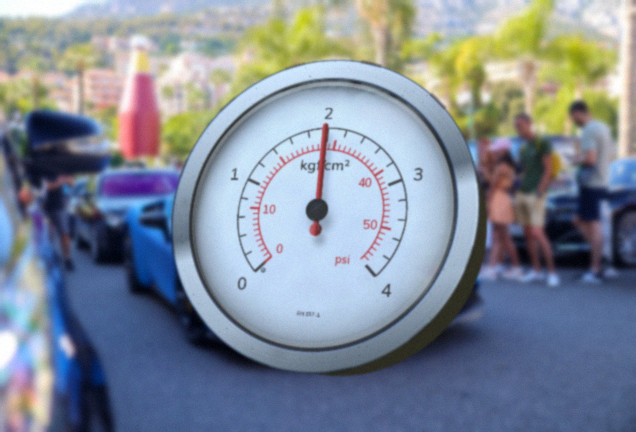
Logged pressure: 2 kg/cm²
